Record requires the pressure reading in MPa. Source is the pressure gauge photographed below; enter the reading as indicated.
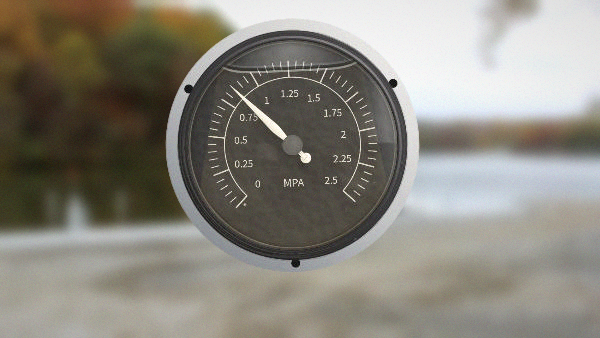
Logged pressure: 0.85 MPa
